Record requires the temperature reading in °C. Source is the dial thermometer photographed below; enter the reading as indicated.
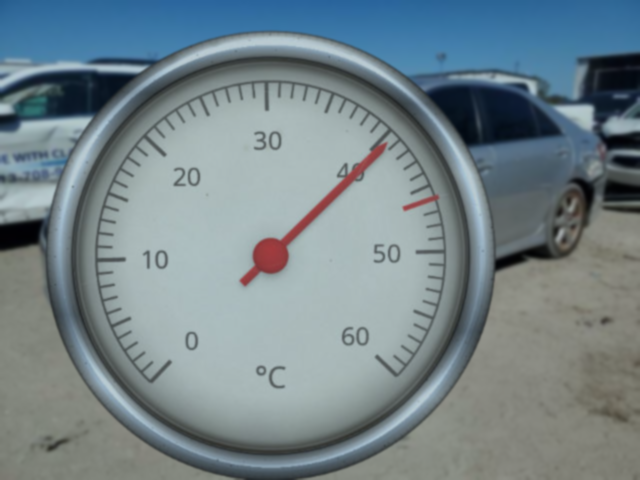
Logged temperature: 40.5 °C
